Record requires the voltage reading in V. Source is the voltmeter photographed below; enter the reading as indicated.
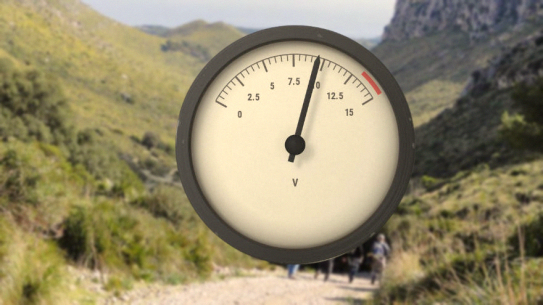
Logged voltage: 9.5 V
